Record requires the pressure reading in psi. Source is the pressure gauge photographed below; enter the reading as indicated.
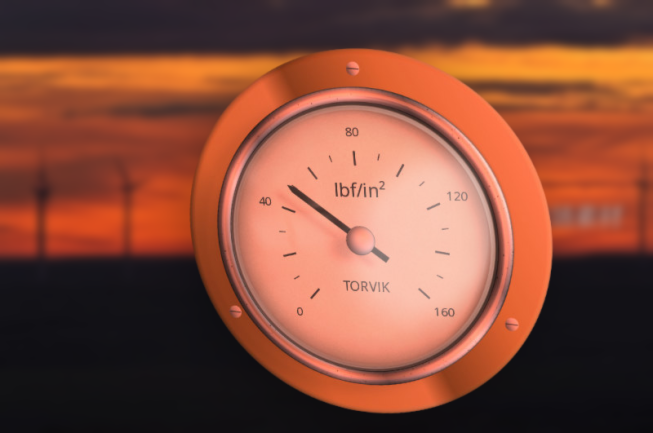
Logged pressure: 50 psi
